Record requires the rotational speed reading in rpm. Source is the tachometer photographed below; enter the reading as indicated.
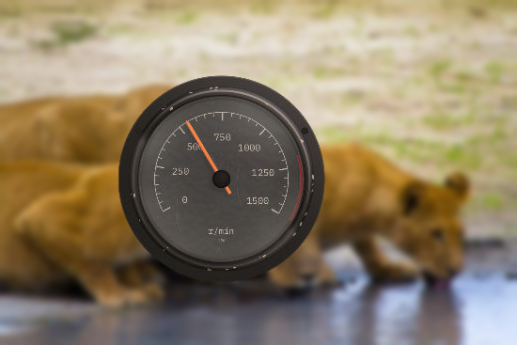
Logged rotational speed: 550 rpm
